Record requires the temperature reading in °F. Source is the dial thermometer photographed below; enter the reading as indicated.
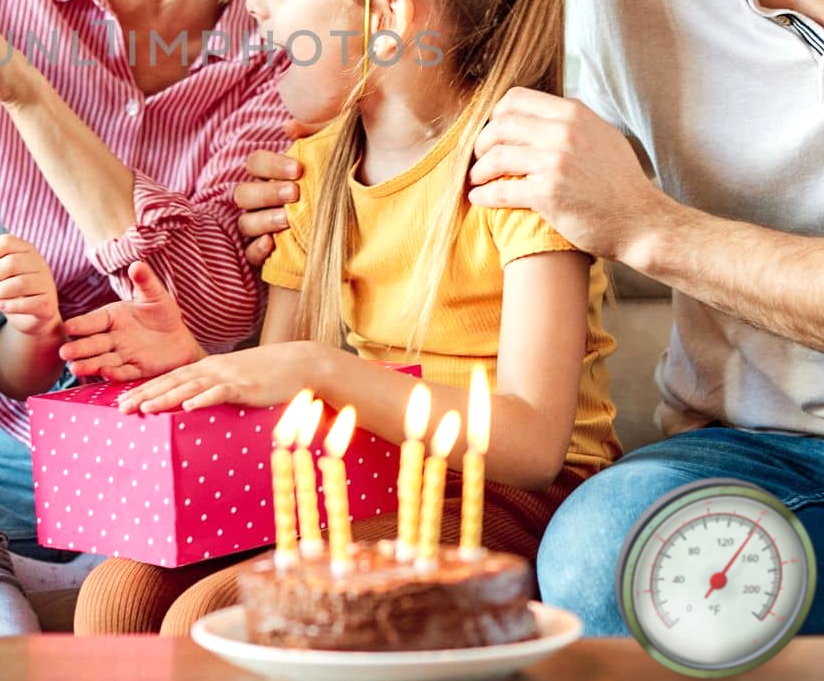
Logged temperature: 140 °F
